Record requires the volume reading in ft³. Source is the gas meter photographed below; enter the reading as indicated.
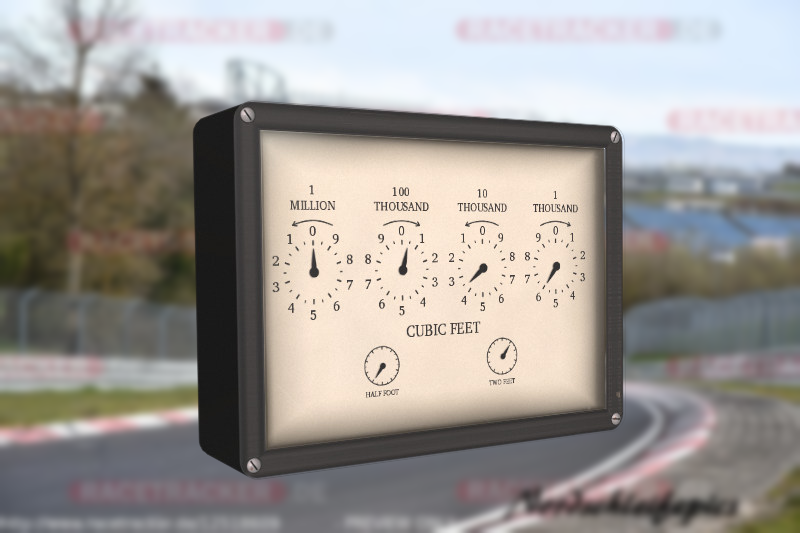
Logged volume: 3600 ft³
